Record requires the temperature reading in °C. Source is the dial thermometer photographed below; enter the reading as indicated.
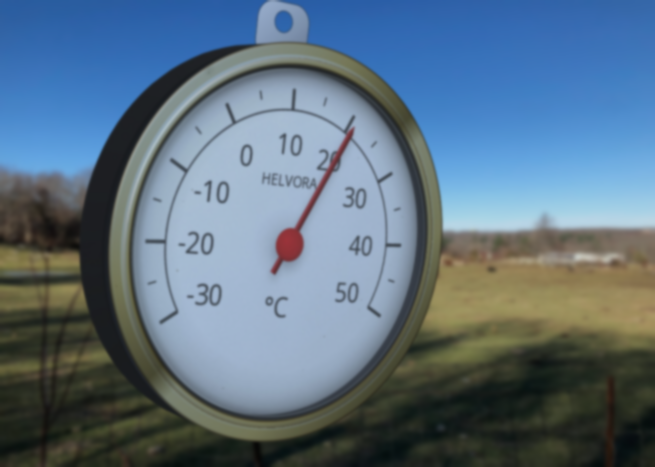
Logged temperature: 20 °C
